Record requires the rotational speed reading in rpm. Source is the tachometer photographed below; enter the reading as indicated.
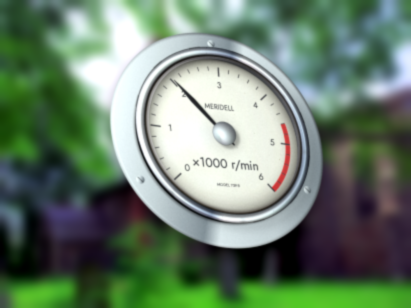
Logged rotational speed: 2000 rpm
